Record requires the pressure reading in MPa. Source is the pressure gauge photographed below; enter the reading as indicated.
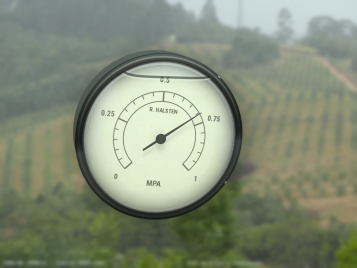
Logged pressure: 0.7 MPa
